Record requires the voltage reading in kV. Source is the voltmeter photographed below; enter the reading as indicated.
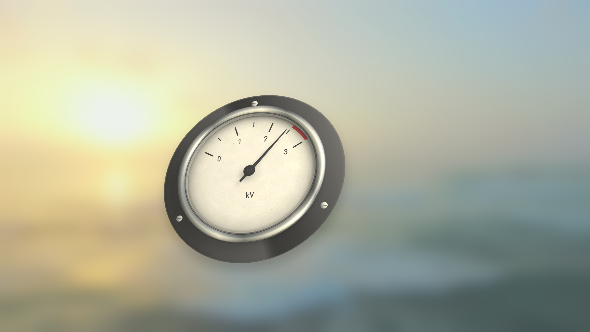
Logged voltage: 2.5 kV
